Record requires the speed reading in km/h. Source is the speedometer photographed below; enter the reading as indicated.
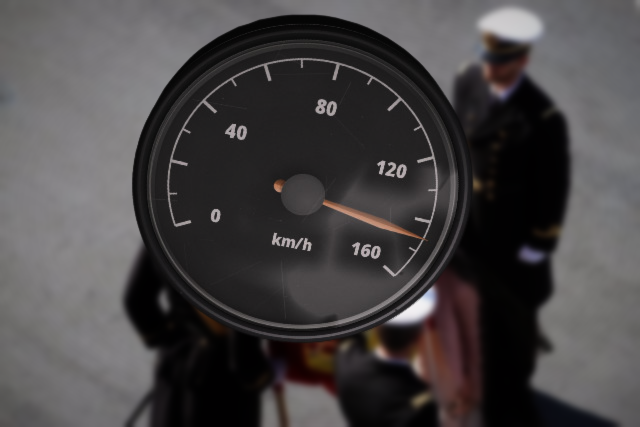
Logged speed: 145 km/h
